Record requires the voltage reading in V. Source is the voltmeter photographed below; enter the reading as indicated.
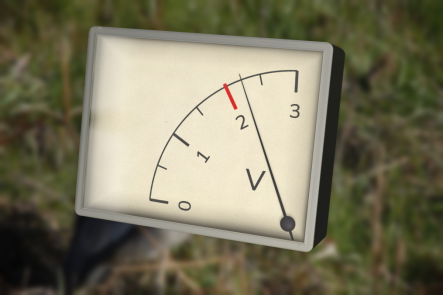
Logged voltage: 2.25 V
